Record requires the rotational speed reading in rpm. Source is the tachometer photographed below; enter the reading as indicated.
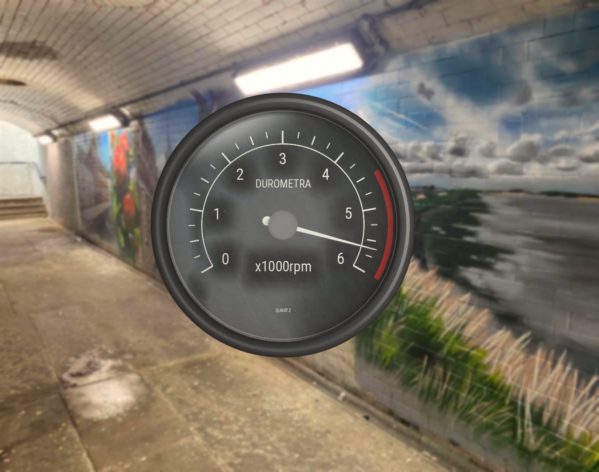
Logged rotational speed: 5625 rpm
